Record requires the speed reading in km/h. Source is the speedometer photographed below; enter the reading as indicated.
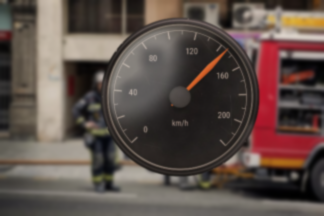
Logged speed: 145 km/h
